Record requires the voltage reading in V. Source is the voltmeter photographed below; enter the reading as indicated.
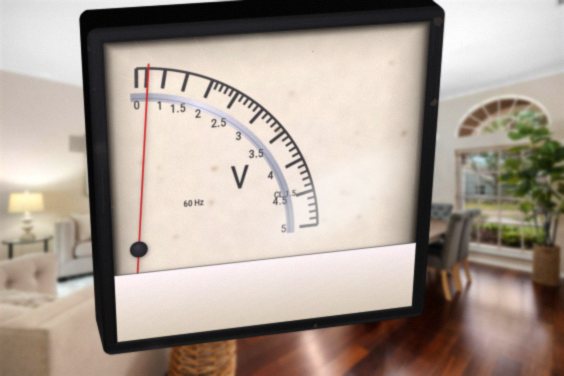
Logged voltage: 0.5 V
